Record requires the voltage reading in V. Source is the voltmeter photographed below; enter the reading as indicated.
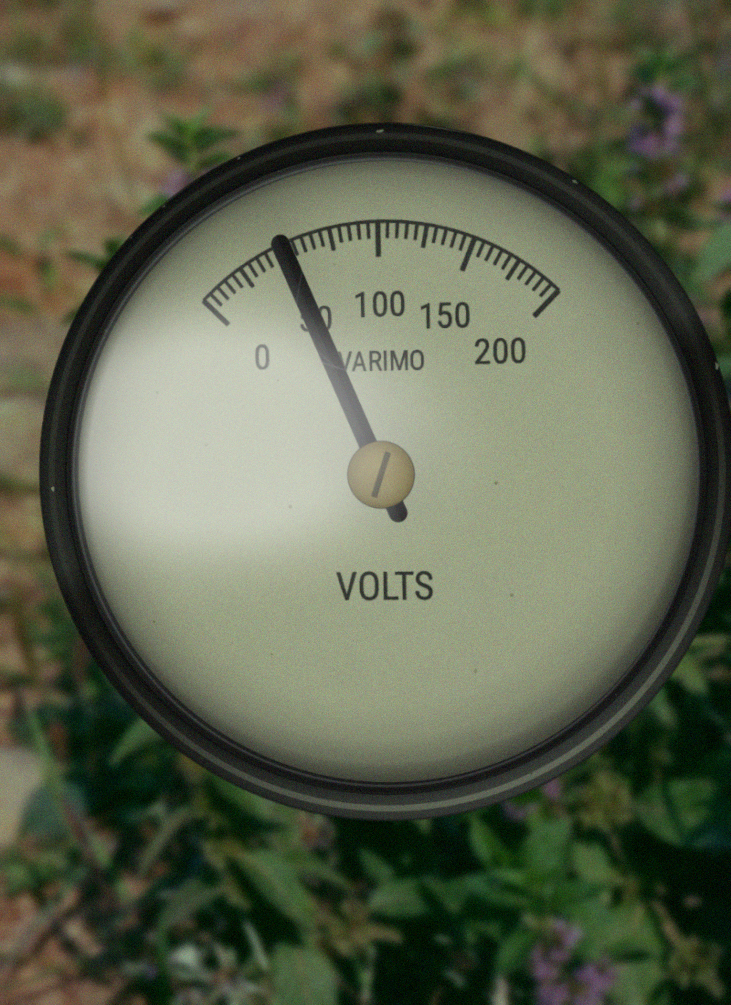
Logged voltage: 50 V
